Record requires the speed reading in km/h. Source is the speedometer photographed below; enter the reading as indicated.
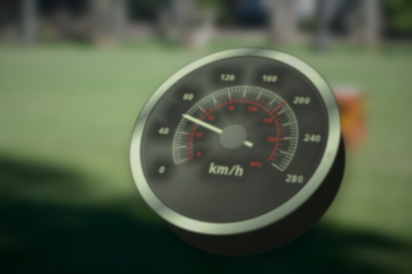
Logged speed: 60 km/h
